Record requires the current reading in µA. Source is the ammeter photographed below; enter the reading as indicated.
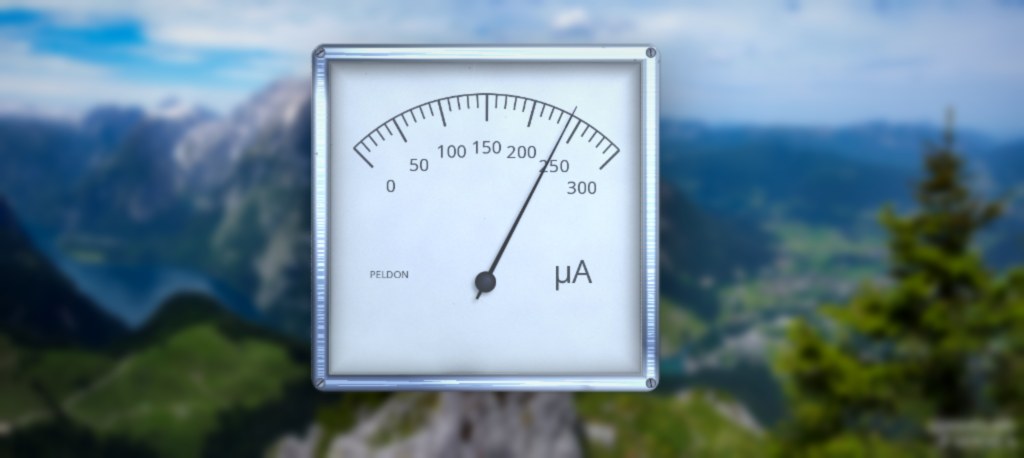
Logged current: 240 µA
